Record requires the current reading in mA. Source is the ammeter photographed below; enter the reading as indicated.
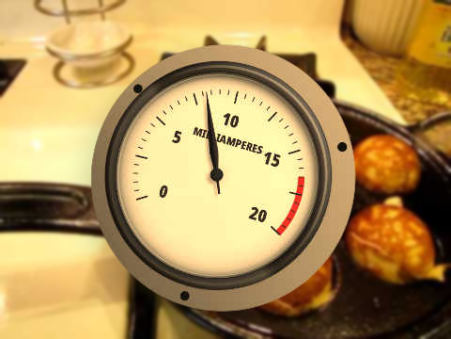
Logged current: 8.25 mA
